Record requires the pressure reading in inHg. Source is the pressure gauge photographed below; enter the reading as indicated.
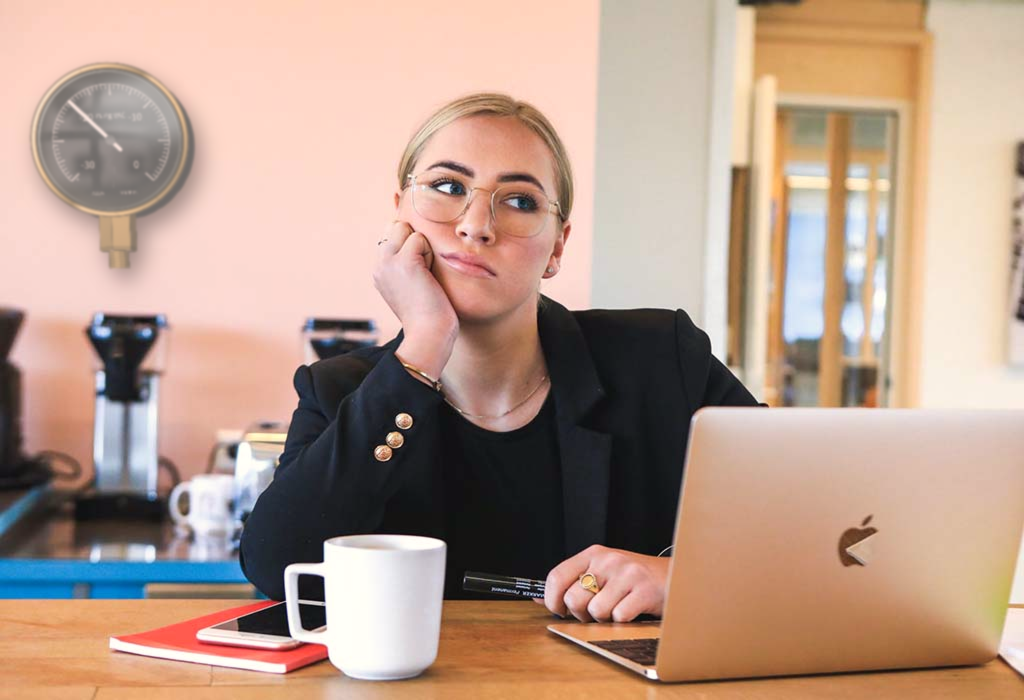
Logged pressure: -20 inHg
